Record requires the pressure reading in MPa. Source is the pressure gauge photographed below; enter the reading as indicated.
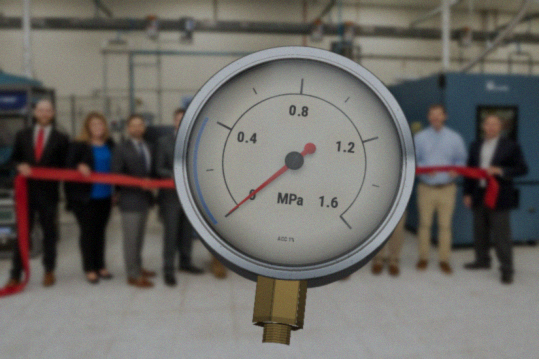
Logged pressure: 0 MPa
